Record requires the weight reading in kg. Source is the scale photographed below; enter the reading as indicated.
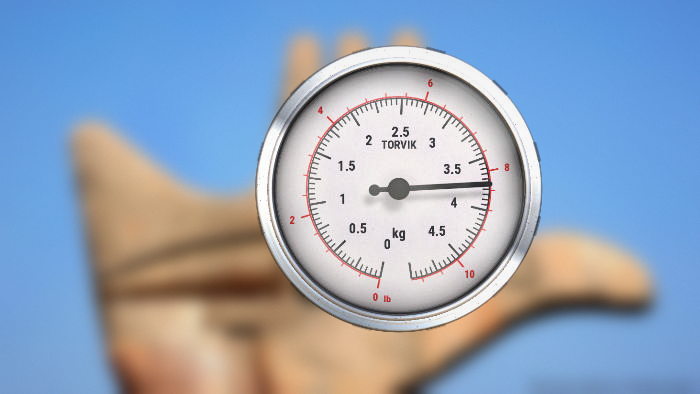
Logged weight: 3.75 kg
